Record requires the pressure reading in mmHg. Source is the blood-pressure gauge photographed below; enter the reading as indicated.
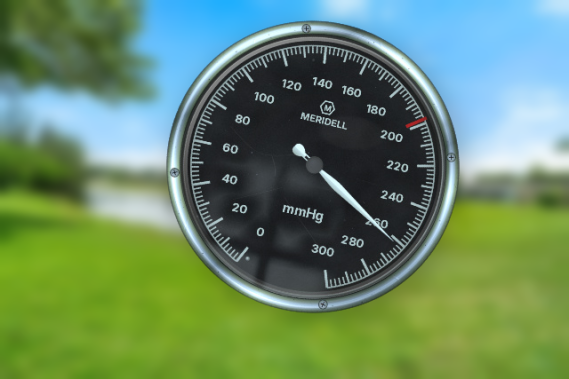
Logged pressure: 262 mmHg
